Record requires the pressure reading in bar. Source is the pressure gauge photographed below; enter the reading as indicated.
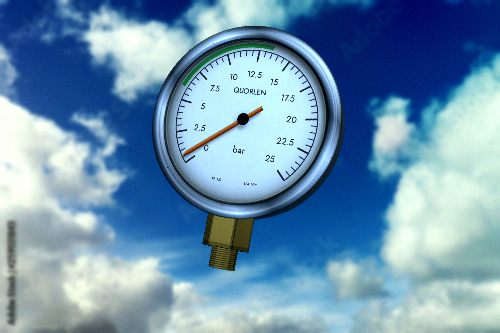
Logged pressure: 0.5 bar
